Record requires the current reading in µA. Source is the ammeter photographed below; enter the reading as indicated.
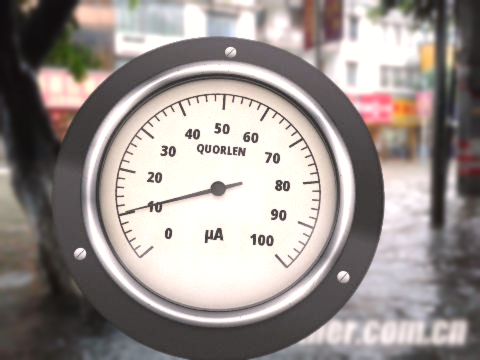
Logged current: 10 µA
